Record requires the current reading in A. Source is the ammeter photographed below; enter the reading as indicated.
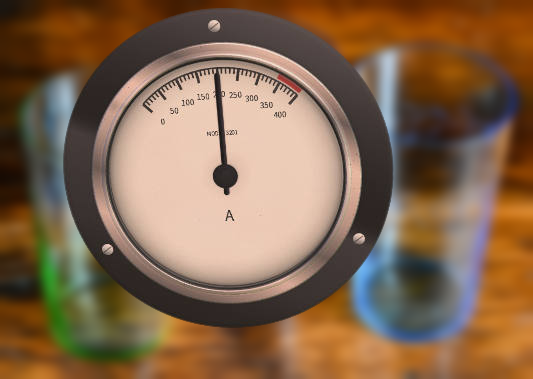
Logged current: 200 A
